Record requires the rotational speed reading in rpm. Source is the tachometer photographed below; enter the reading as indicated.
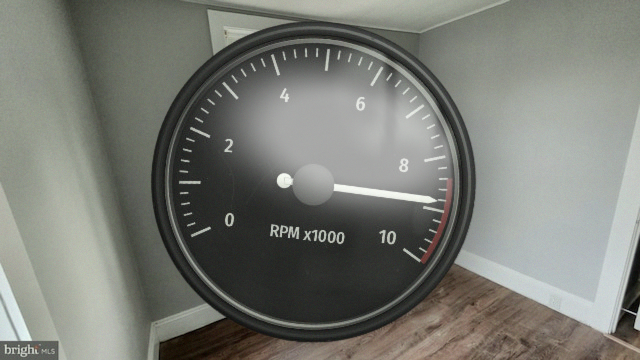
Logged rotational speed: 8800 rpm
